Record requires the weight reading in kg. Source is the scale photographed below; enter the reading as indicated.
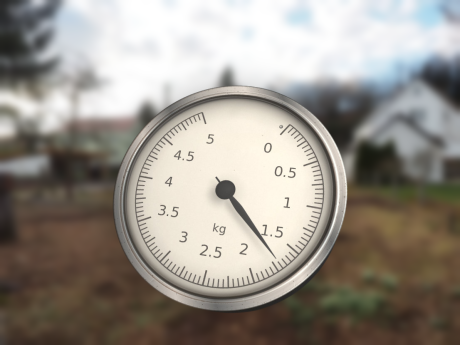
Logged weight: 1.7 kg
